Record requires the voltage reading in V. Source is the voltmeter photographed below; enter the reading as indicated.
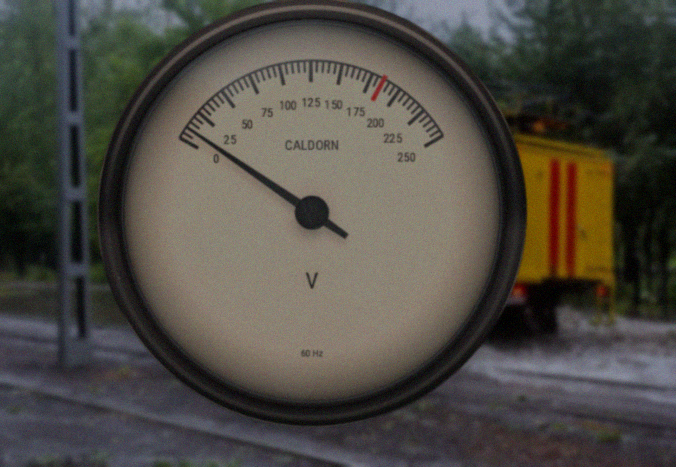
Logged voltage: 10 V
